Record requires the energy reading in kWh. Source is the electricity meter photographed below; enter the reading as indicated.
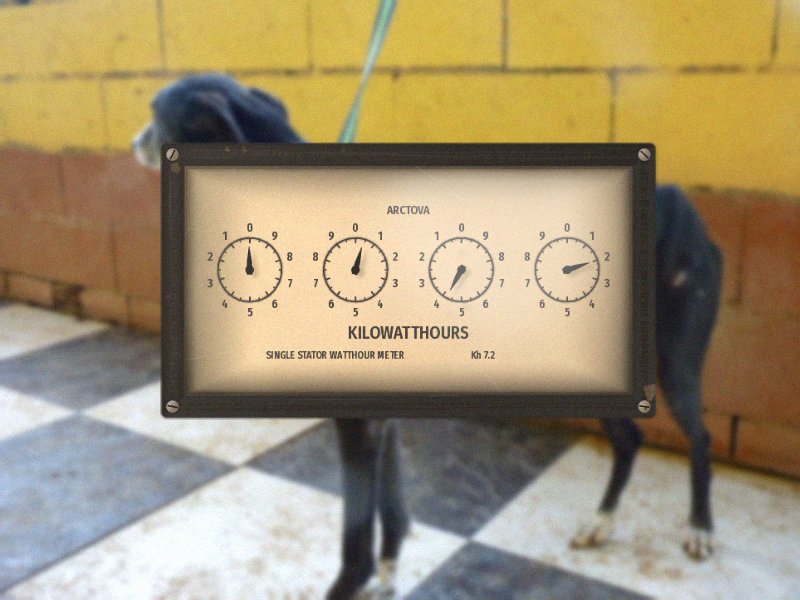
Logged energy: 42 kWh
